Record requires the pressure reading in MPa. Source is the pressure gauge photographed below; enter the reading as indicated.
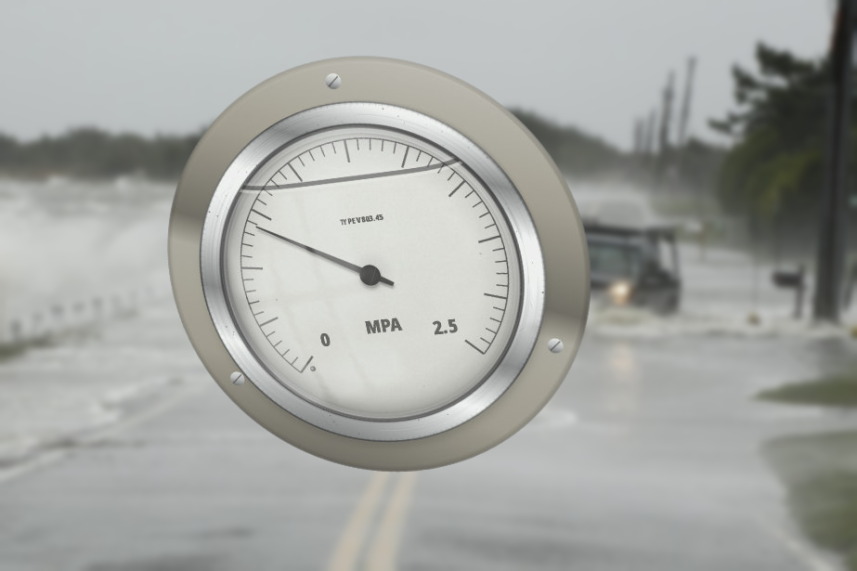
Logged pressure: 0.7 MPa
